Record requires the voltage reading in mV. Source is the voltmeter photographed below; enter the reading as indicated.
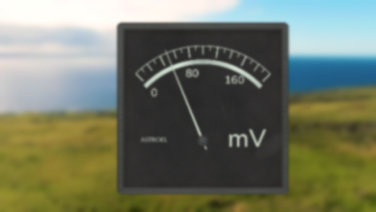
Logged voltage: 50 mV
